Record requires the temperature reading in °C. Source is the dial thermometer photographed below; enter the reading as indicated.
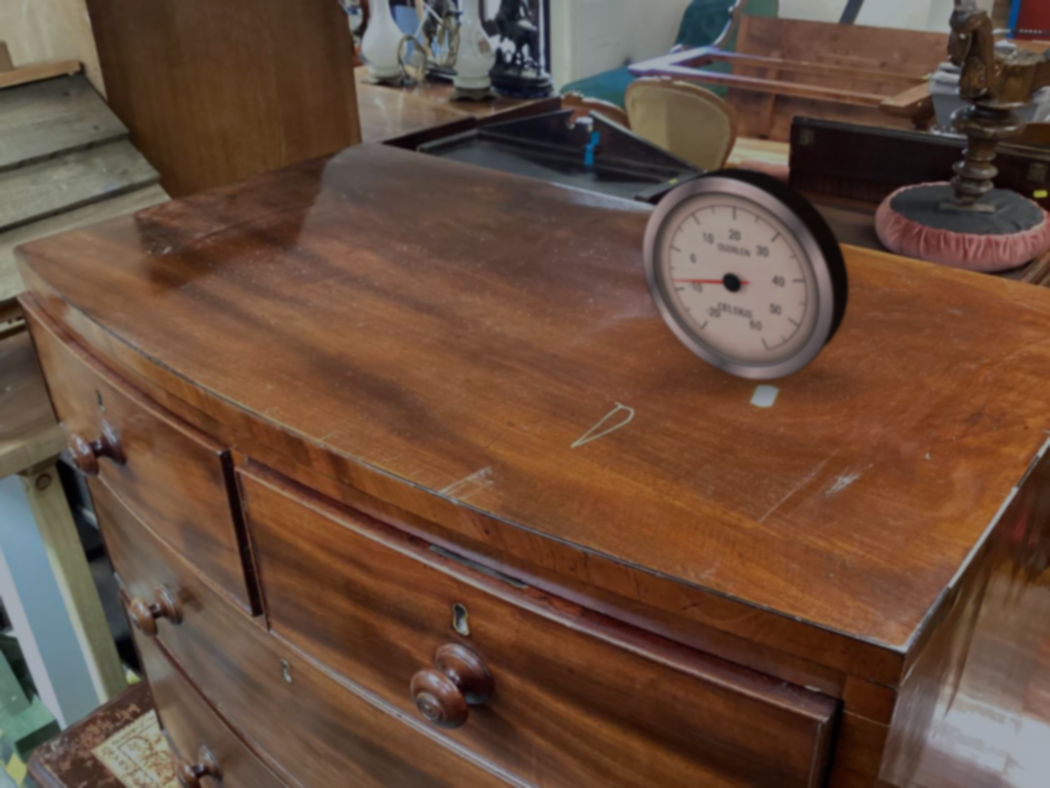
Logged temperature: -7.5 °C
